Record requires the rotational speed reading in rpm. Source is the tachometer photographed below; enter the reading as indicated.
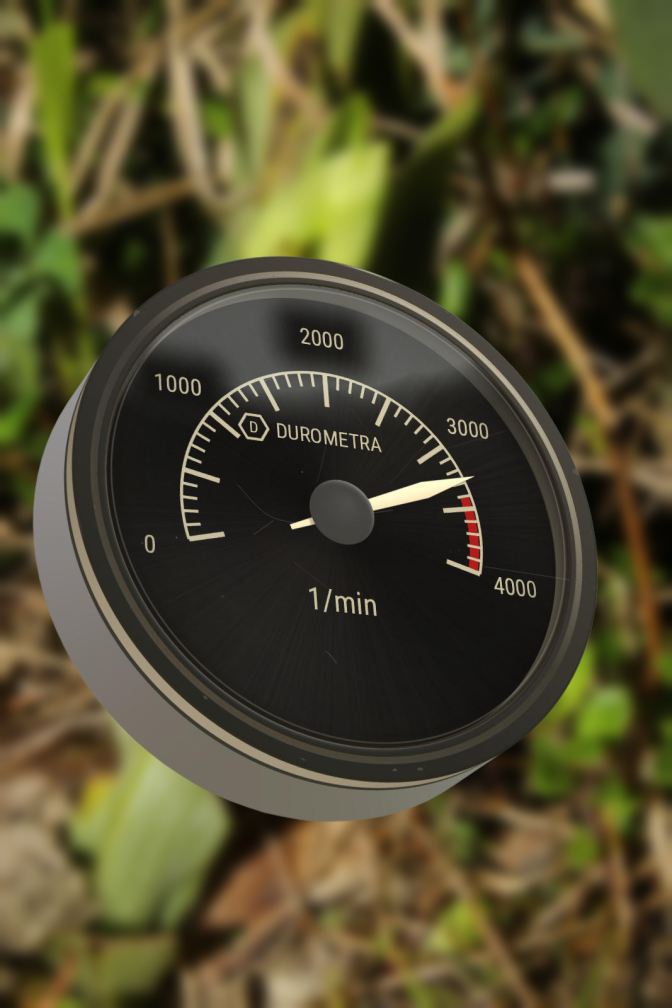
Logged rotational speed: 3300 rpm
